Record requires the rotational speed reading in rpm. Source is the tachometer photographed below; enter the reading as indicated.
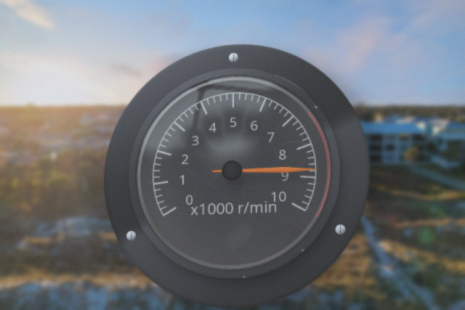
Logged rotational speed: 8800 rpm
